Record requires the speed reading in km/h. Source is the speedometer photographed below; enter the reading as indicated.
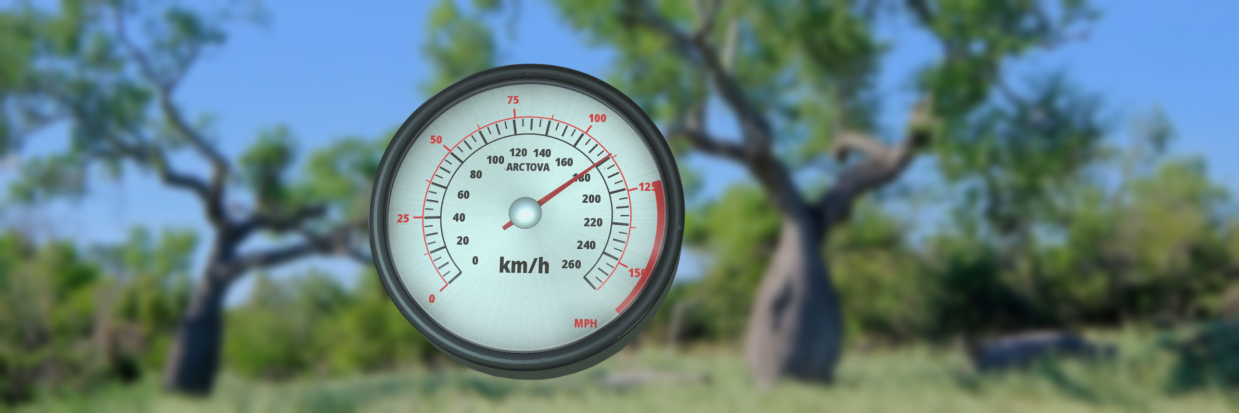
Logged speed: 180 km/h
